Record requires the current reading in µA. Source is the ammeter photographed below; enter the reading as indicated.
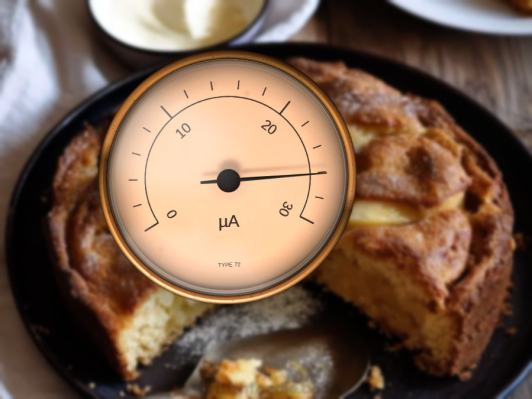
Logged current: 26 µA
